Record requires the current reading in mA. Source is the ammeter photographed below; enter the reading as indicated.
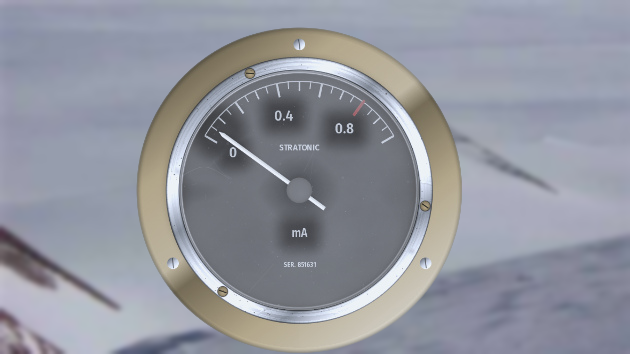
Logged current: 0.05 mA
